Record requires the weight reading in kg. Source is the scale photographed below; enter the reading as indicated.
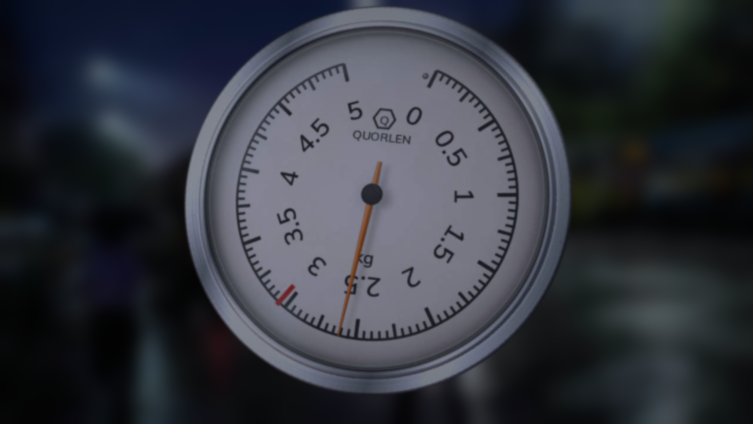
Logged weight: 2.6 kg
